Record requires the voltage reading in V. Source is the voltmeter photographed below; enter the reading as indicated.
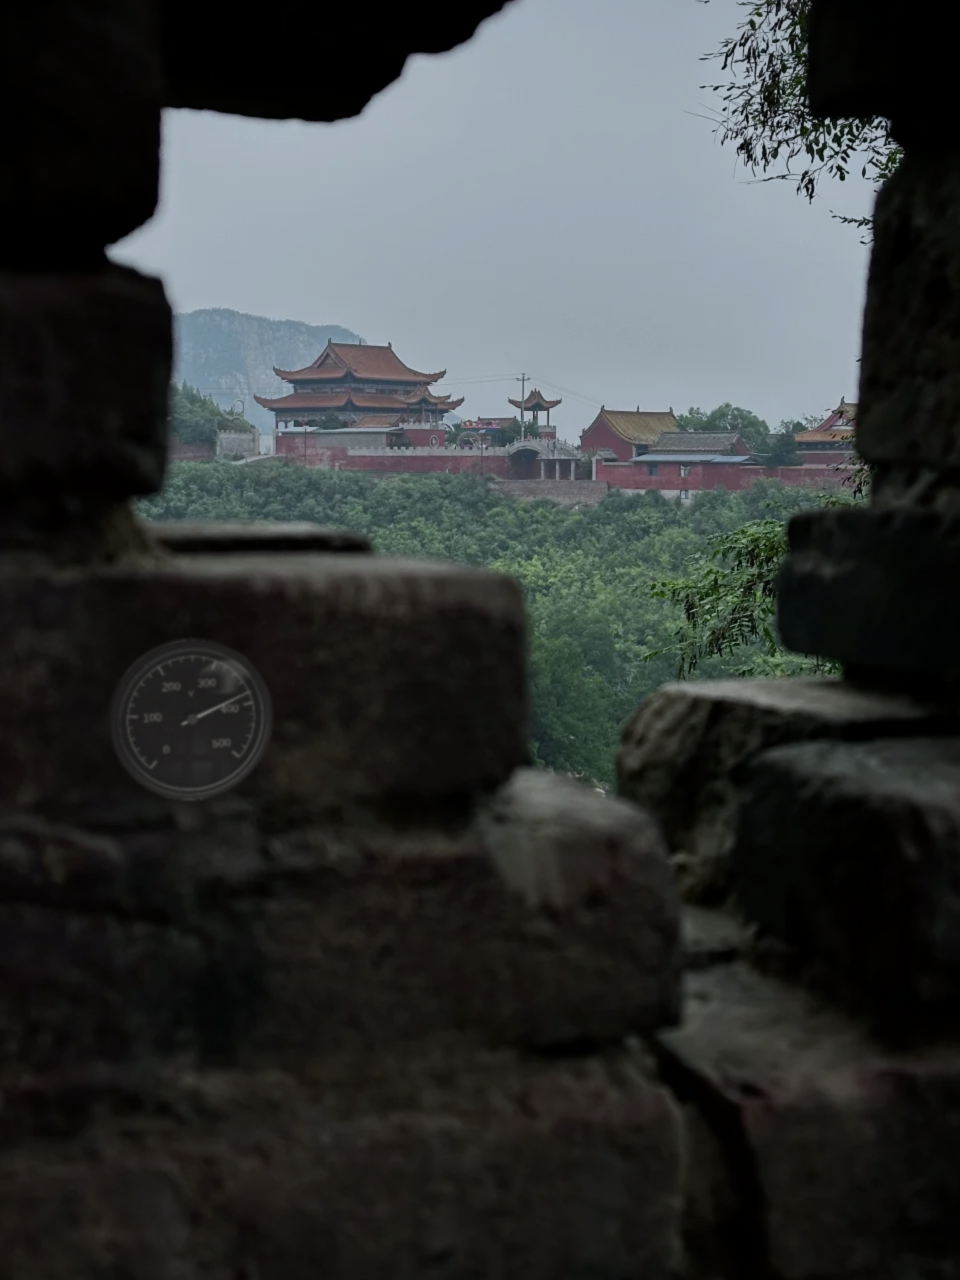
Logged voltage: 380 V
